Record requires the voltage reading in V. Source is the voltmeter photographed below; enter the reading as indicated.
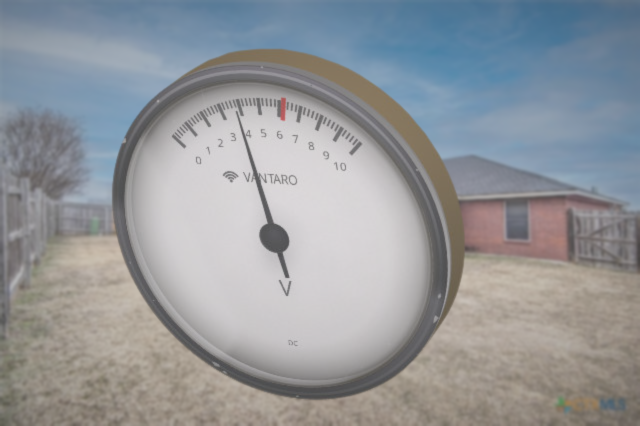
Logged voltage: 4 V
